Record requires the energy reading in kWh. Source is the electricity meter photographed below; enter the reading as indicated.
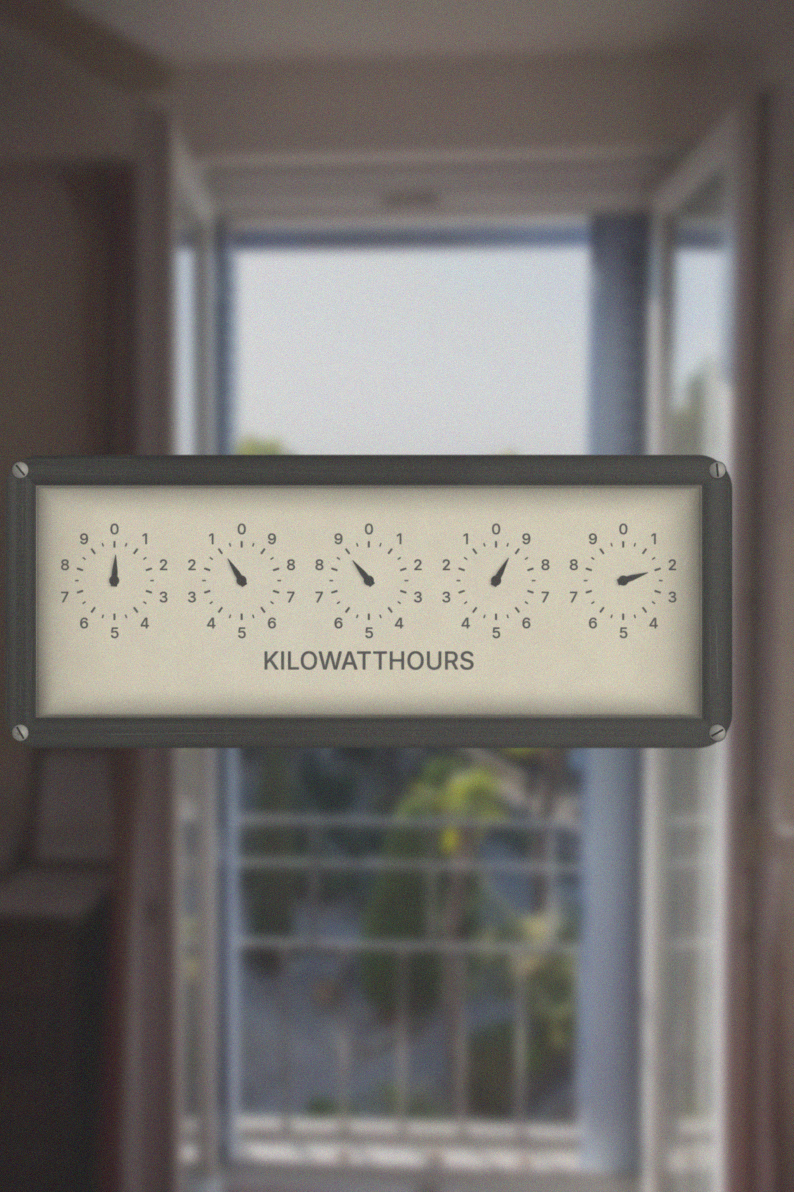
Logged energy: 892 kWh
